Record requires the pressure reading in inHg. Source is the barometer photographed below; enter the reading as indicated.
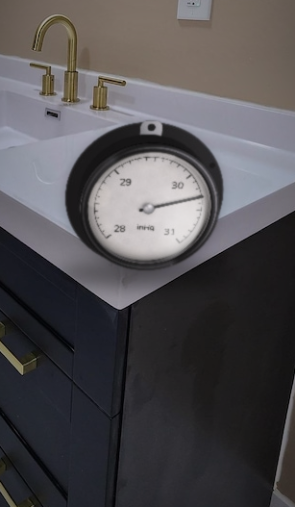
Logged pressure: 30.3 inHg
